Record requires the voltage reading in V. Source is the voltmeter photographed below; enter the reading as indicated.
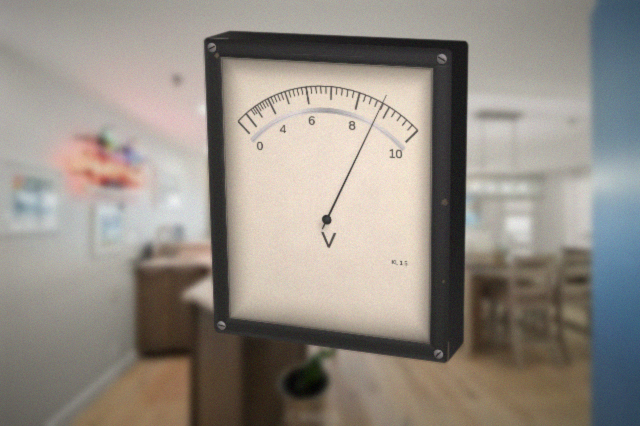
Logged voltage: 8.8 V
